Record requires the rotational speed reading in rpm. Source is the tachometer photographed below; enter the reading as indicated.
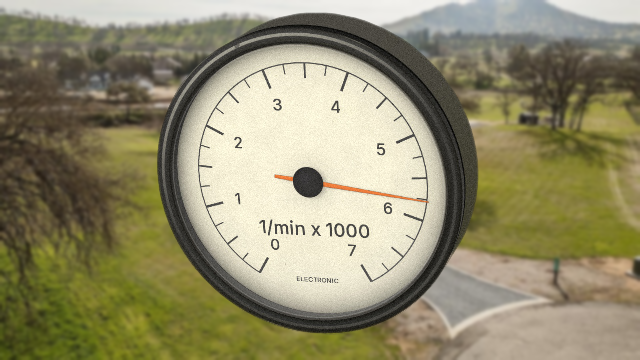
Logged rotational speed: 5750 rpm
